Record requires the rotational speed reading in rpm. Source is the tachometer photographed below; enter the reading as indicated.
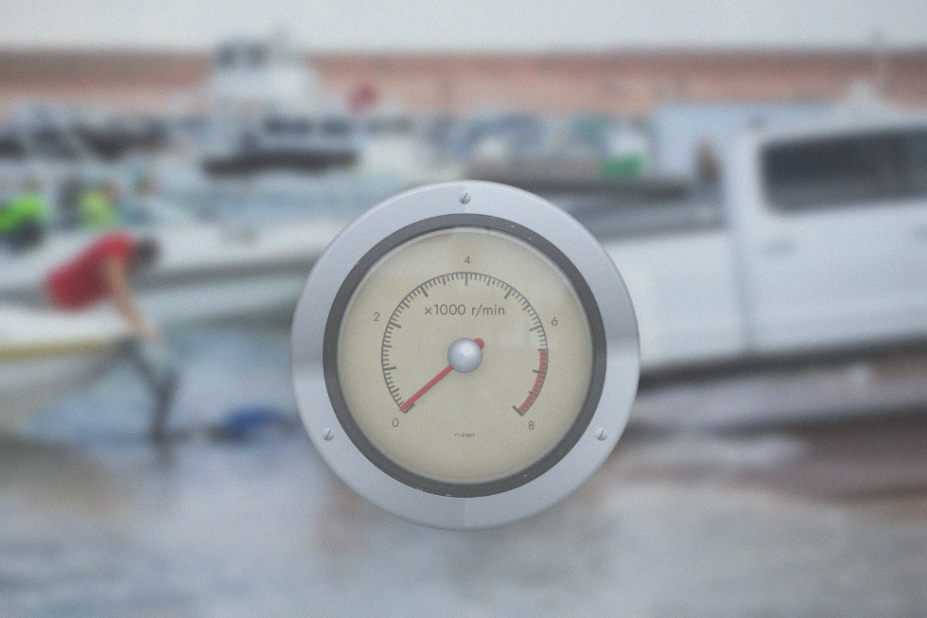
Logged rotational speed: 100 rpm
